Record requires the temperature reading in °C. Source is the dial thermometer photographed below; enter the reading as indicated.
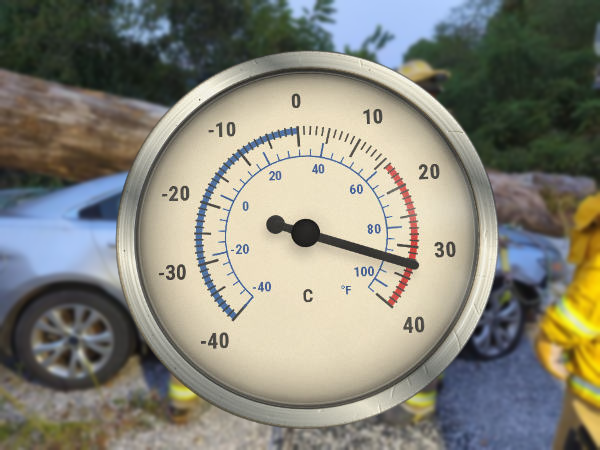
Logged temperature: 33 °C
